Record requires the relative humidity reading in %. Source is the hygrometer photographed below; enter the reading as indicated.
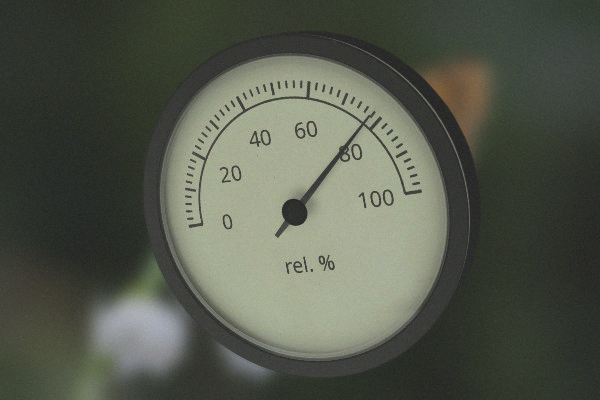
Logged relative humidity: 78 %
